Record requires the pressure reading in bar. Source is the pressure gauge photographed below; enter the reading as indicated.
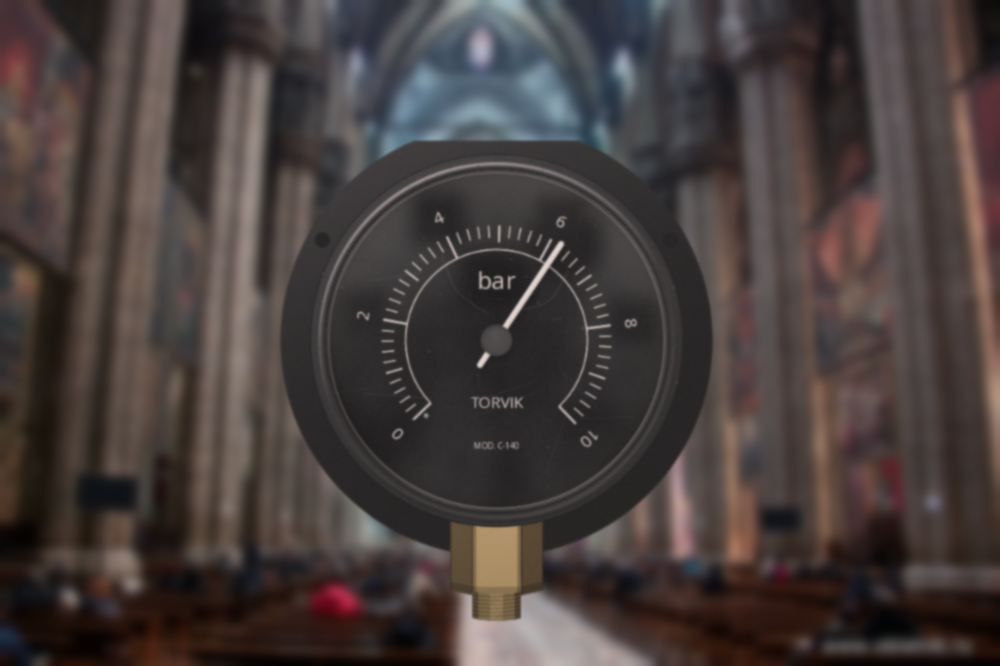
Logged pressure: 6.2 bar
